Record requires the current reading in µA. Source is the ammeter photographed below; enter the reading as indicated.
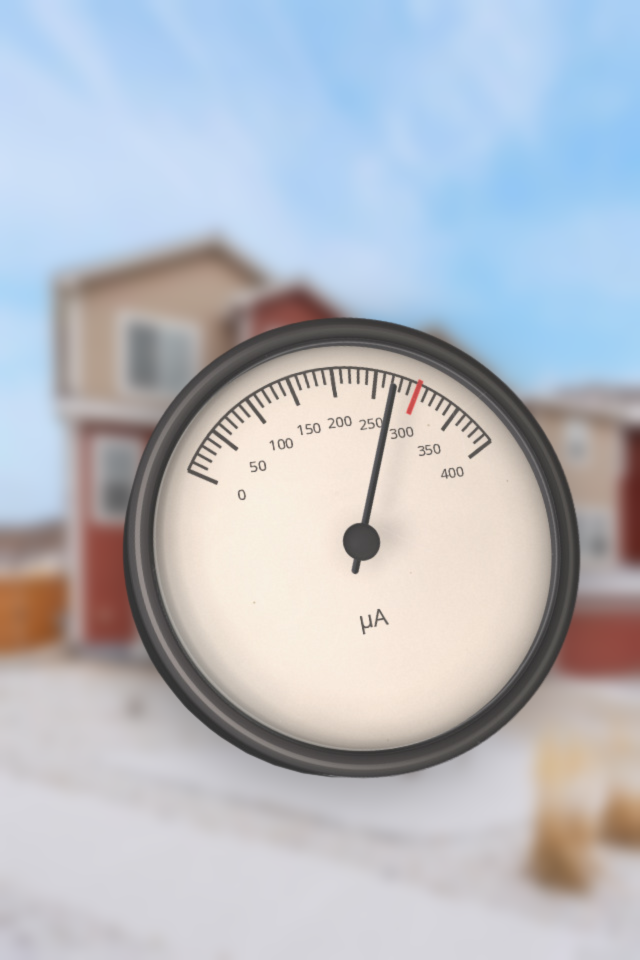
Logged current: 270 µA
